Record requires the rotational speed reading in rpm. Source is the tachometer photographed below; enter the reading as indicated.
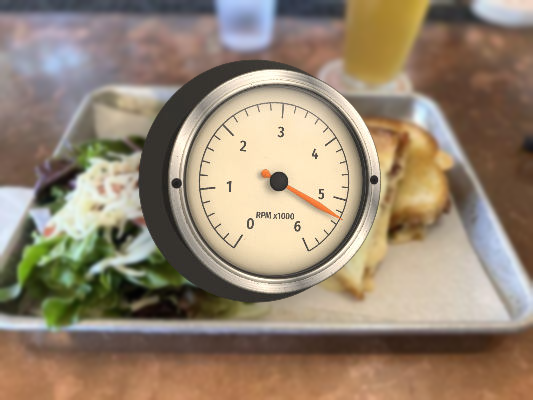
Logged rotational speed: 5300 rpm
